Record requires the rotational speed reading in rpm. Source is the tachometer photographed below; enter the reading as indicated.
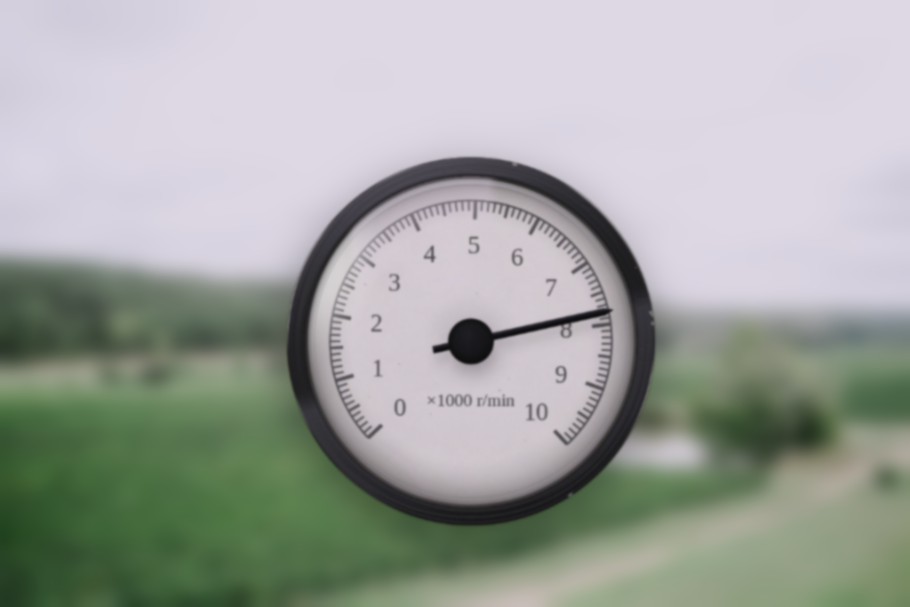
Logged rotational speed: 7800 rpm
